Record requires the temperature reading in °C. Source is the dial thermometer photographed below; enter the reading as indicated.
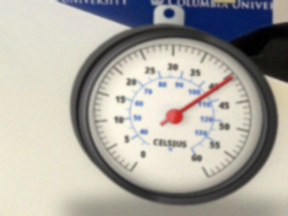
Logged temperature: 40 °C
